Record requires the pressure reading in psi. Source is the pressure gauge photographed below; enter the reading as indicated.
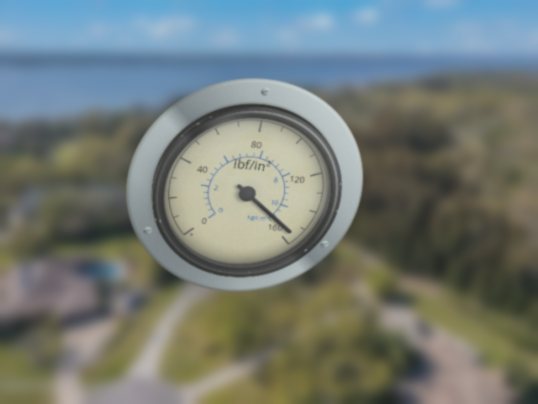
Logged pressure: 155 psi
